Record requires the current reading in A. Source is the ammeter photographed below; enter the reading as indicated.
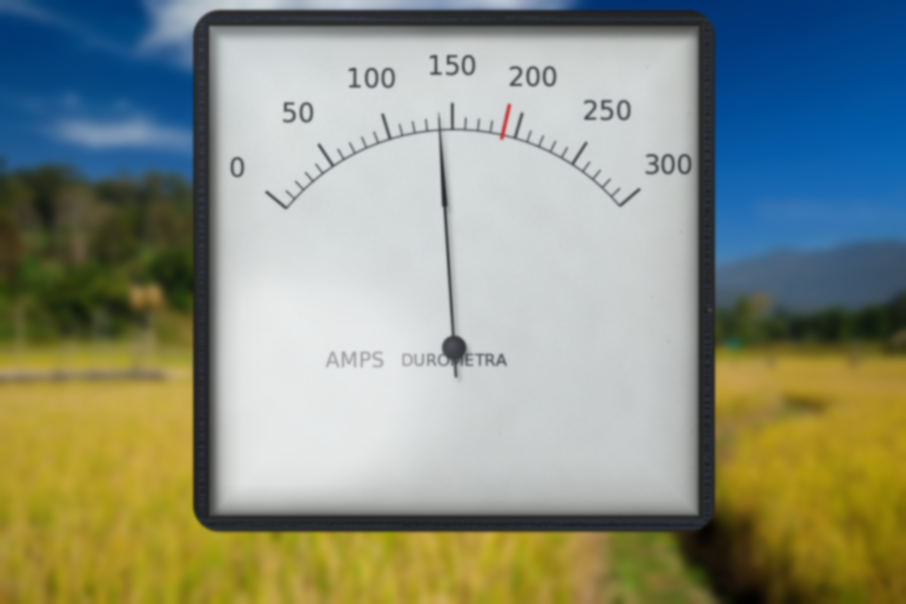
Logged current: 140 A
